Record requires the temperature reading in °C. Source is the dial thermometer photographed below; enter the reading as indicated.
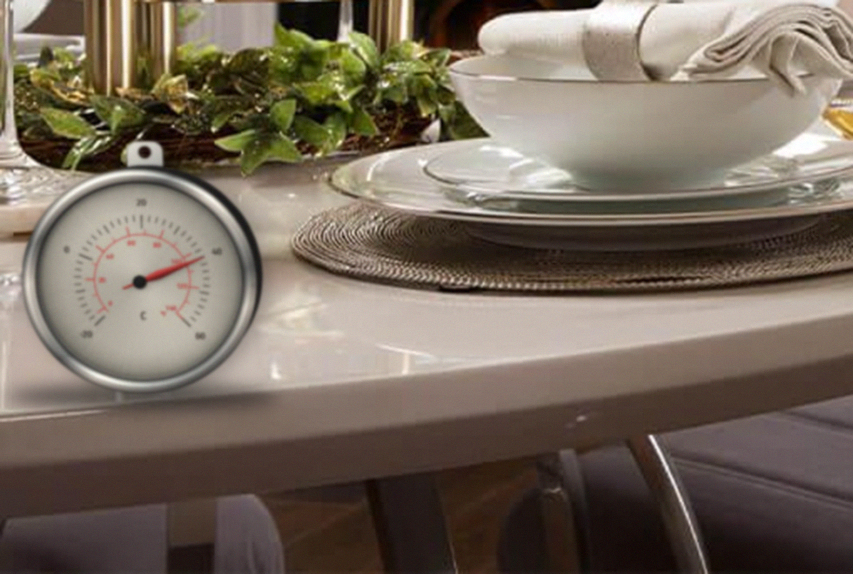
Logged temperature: 40 °C
